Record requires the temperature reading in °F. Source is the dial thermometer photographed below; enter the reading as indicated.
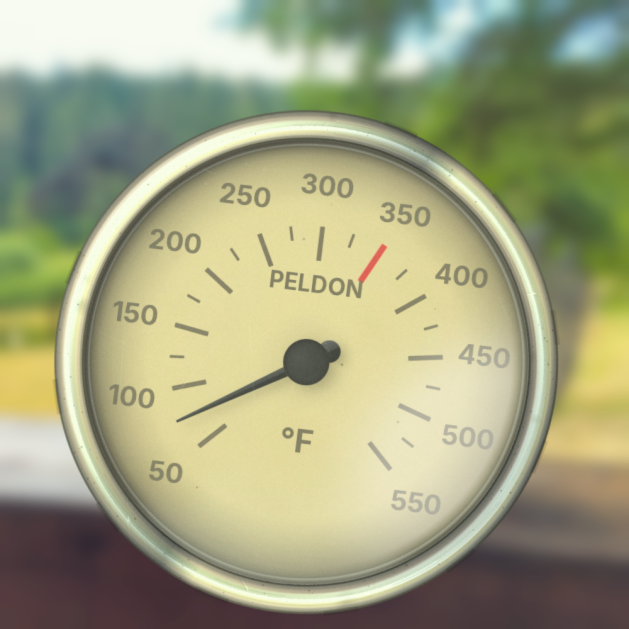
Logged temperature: 75 °F
